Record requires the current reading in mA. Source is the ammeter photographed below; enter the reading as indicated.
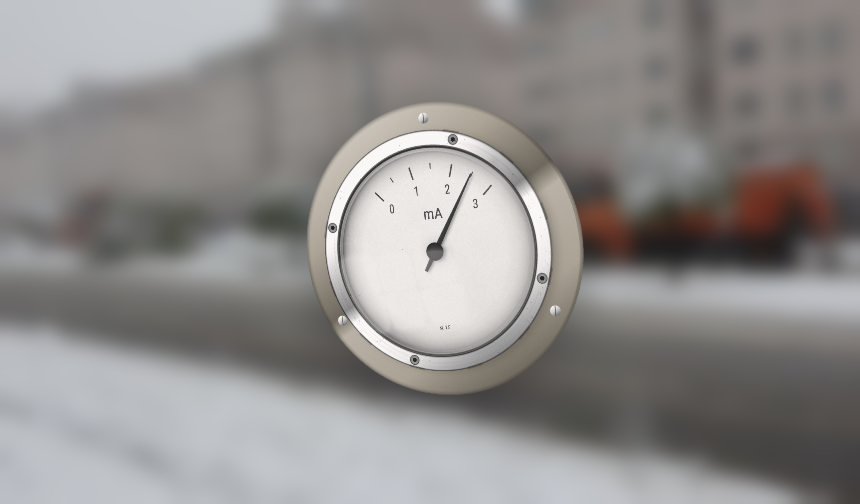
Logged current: 2.5 mA
